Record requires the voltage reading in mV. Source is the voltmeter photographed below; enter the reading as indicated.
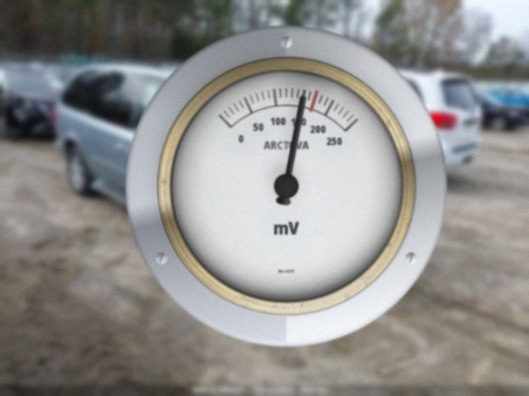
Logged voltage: 150 mV
